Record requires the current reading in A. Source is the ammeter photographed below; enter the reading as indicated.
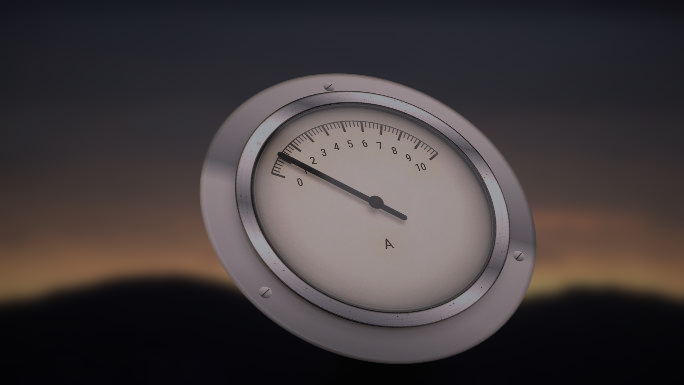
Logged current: 1 A
